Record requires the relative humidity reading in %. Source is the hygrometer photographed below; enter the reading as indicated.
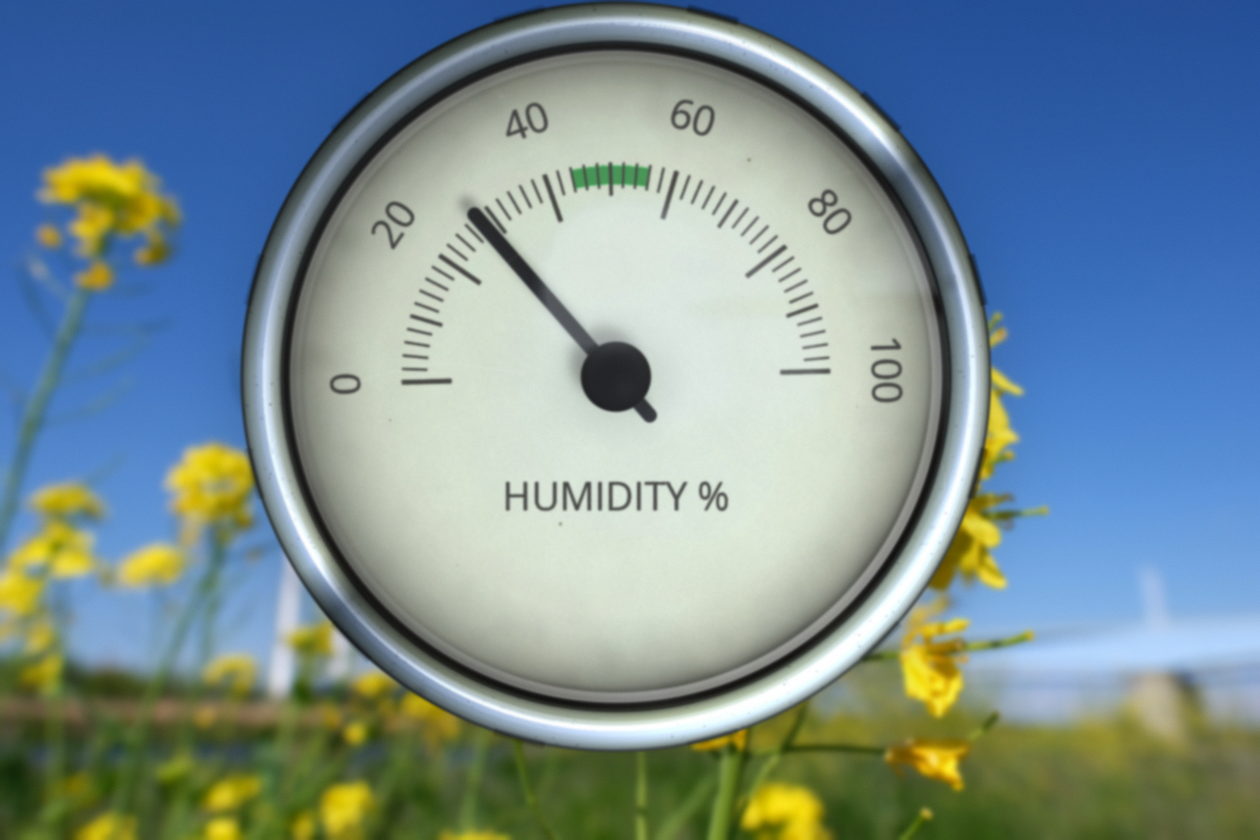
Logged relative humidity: 28 %
